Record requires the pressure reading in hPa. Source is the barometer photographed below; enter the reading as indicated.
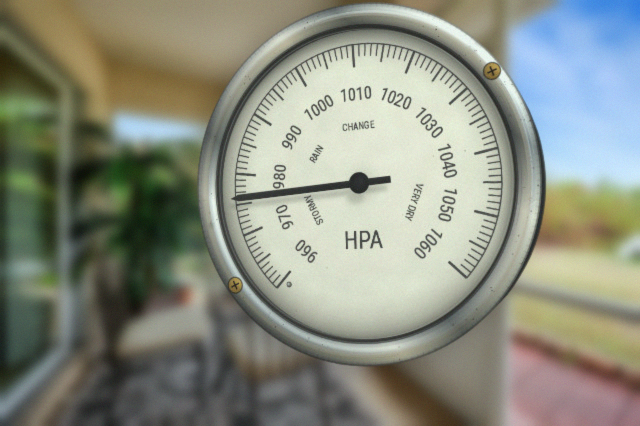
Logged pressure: 976 hPa
